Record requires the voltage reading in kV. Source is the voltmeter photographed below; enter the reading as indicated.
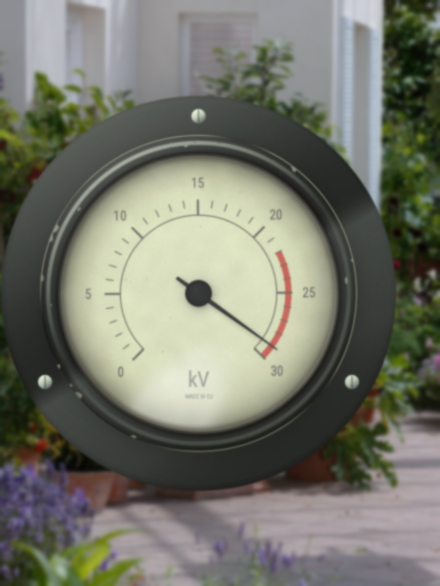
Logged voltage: 29 kV
